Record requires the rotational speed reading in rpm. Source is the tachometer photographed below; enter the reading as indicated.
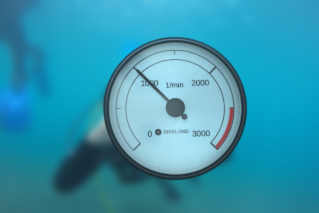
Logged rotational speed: 1000 rpm
